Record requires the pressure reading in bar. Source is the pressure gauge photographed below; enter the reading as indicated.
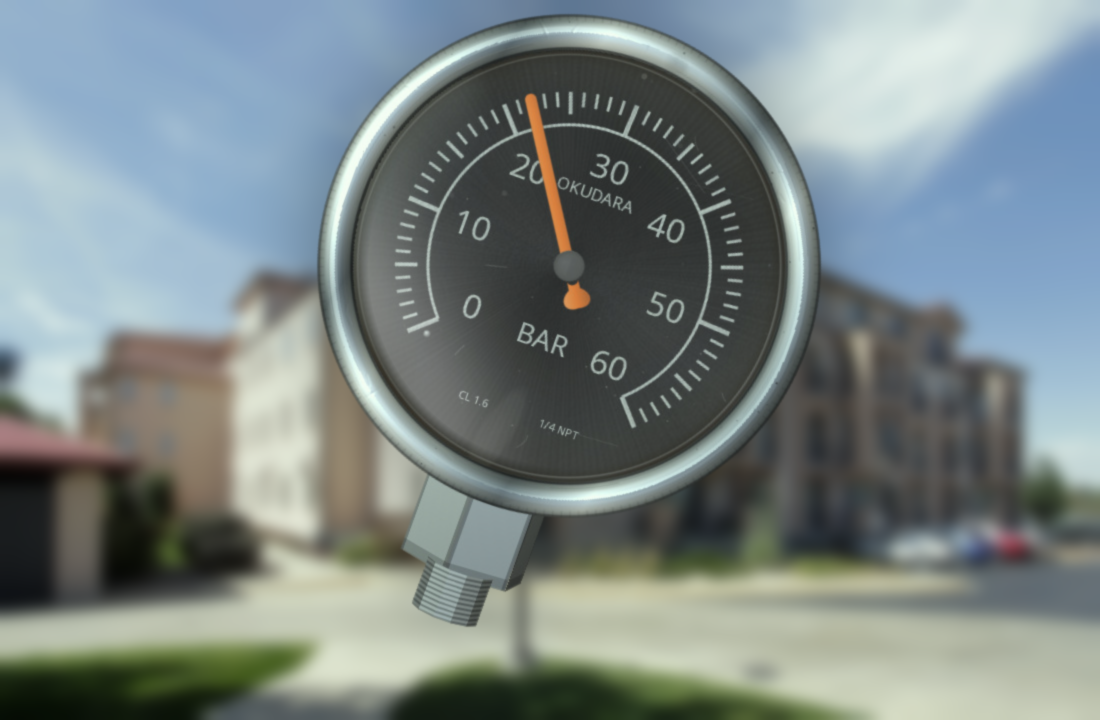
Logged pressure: 22 bar
